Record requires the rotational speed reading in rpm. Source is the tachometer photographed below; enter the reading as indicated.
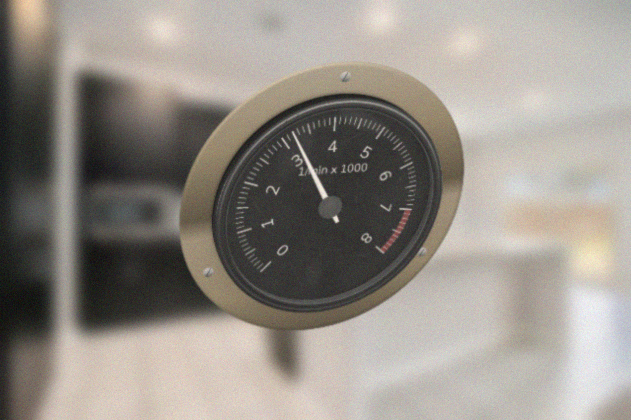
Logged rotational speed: 3200 rpm
